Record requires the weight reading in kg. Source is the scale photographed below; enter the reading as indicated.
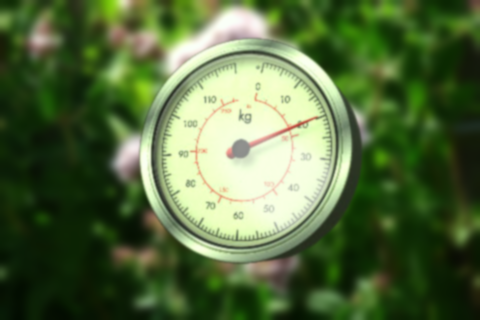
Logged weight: 20 kg
